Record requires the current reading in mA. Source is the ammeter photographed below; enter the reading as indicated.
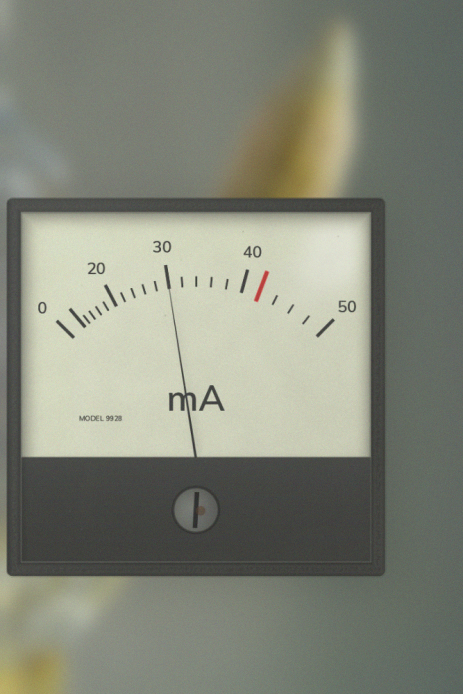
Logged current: 30 mA
